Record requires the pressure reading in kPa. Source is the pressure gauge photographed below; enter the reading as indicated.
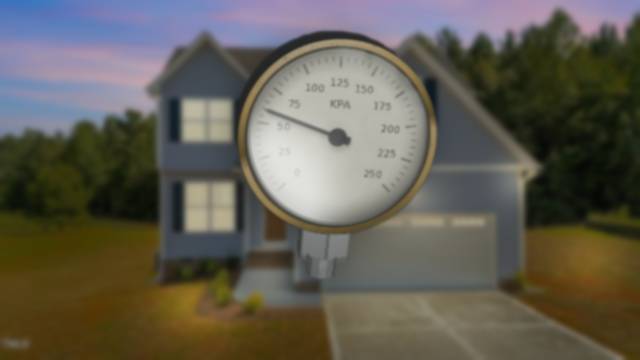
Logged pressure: 60 kPa
